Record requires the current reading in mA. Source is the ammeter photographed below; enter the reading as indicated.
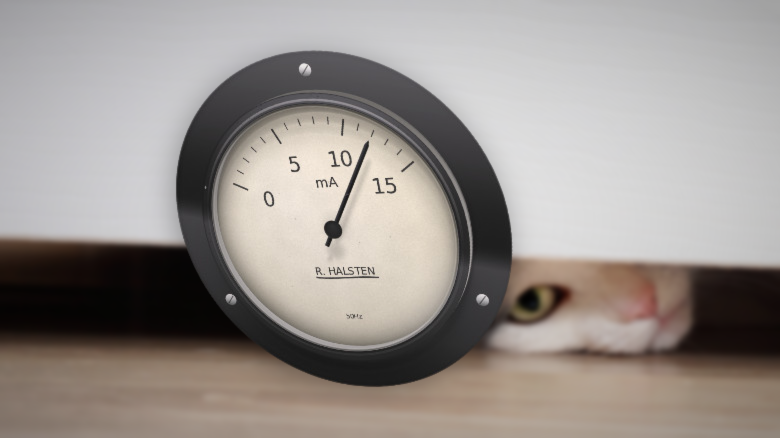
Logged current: 12 mA
